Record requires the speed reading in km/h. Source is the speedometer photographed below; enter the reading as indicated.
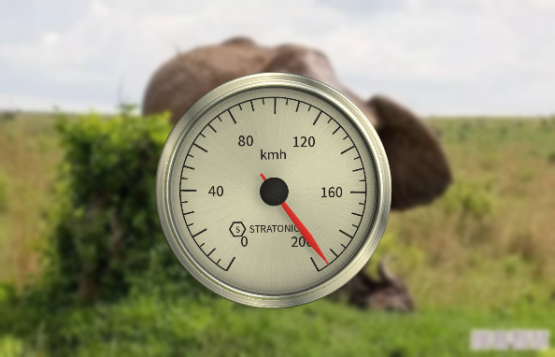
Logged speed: 195 km/h
